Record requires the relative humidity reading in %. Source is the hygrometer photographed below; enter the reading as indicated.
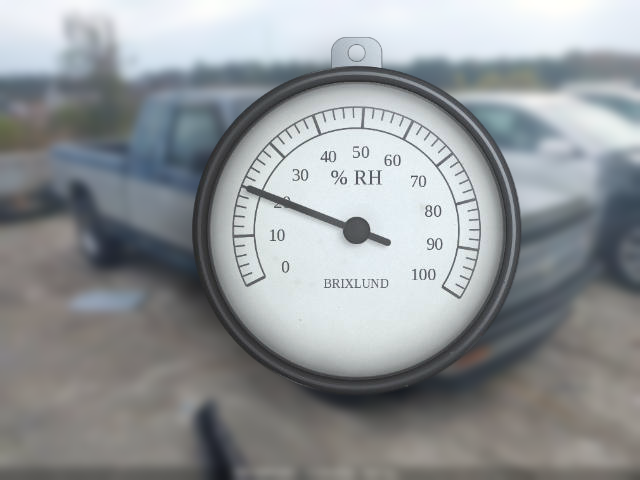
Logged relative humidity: 20 %
